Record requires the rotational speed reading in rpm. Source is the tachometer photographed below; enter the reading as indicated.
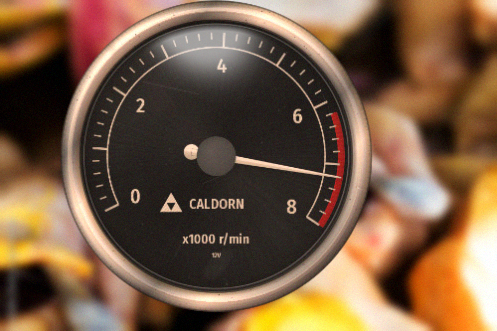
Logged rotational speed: 7200 rpm
